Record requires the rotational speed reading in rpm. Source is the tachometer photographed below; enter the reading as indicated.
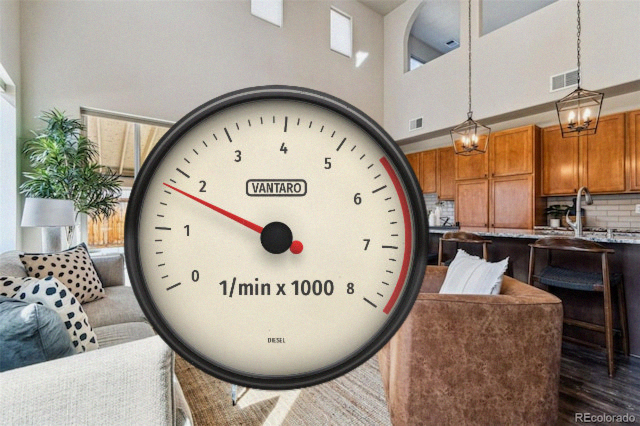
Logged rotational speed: 1700 rpm
